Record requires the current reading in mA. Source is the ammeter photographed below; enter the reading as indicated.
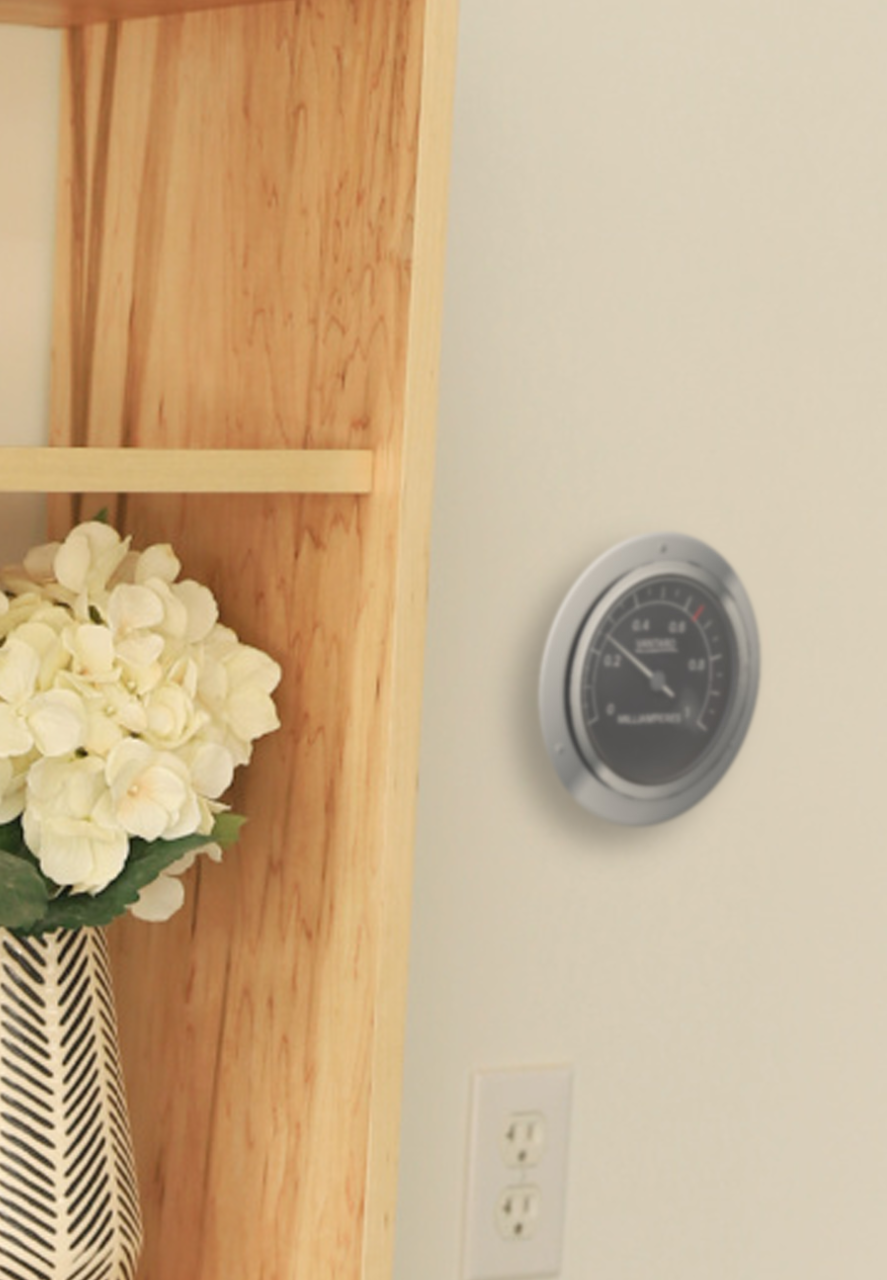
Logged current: 0.25 mA
